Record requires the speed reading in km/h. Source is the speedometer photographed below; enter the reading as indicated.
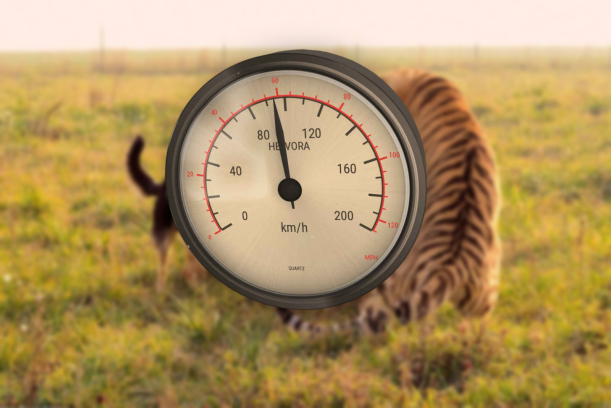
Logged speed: 95 km/h
